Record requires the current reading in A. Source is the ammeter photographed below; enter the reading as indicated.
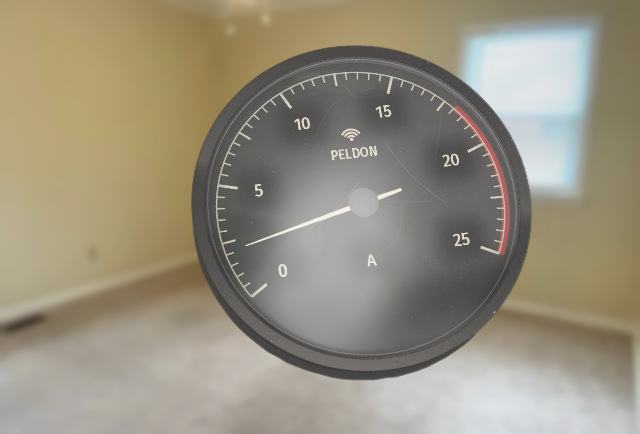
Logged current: 2 A
